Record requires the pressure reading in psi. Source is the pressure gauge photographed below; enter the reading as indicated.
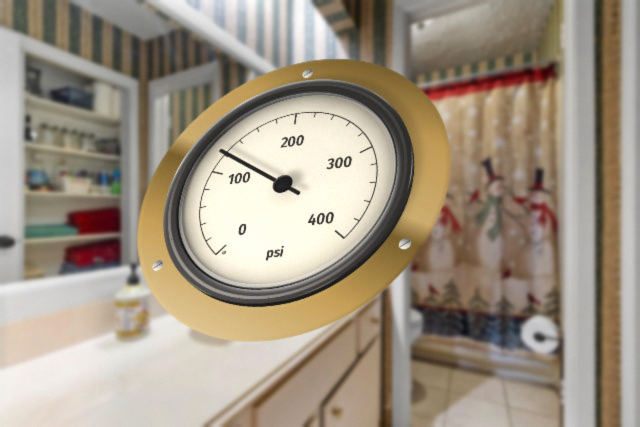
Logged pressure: 120 psi
